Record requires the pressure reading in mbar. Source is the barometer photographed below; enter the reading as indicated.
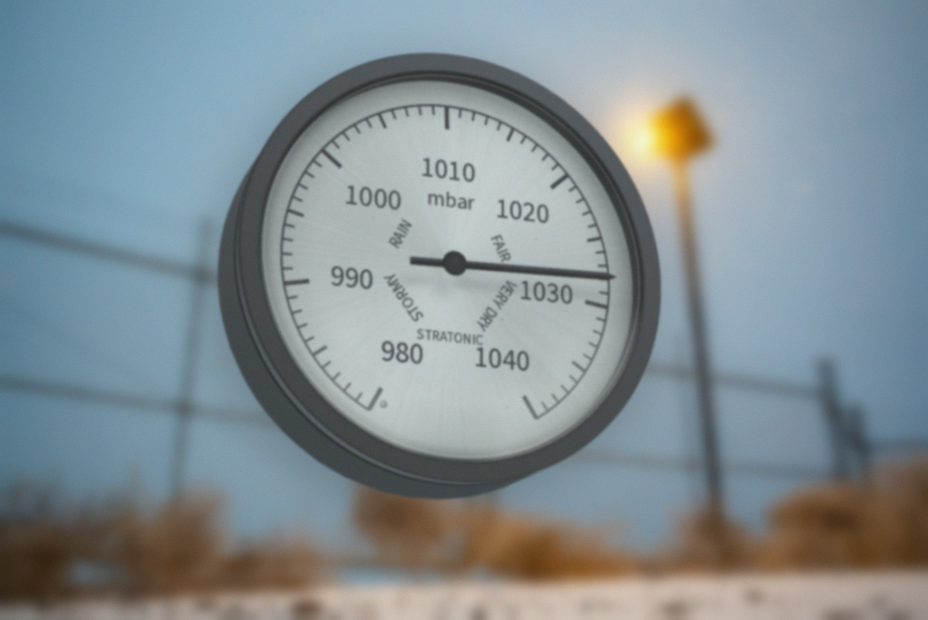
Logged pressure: 1028 mbar
